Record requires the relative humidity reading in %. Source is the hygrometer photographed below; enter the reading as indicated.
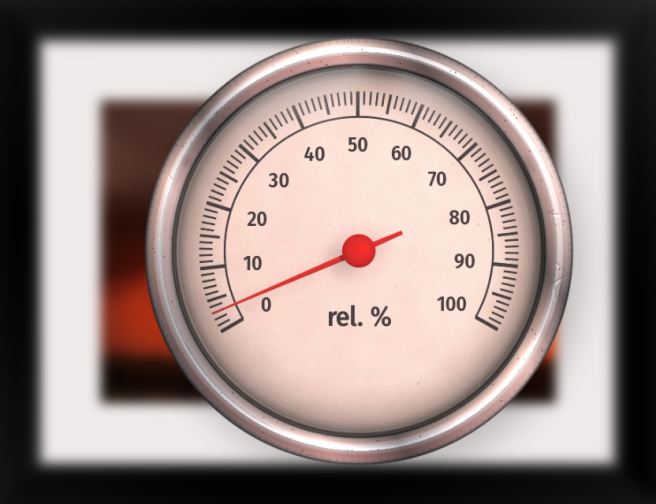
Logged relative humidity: 3 %
